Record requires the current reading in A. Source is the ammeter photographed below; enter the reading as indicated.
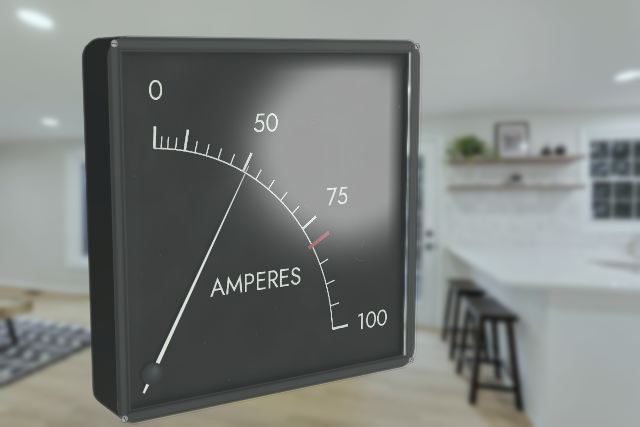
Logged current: 50 A
